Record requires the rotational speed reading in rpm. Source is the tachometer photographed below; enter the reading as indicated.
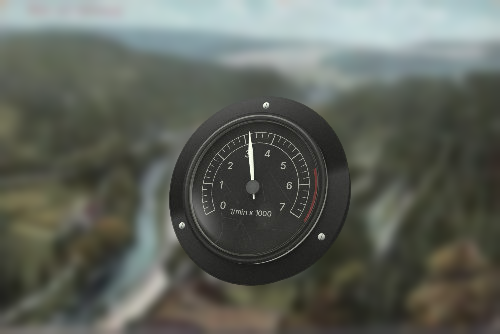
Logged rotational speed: 3200 rpm
